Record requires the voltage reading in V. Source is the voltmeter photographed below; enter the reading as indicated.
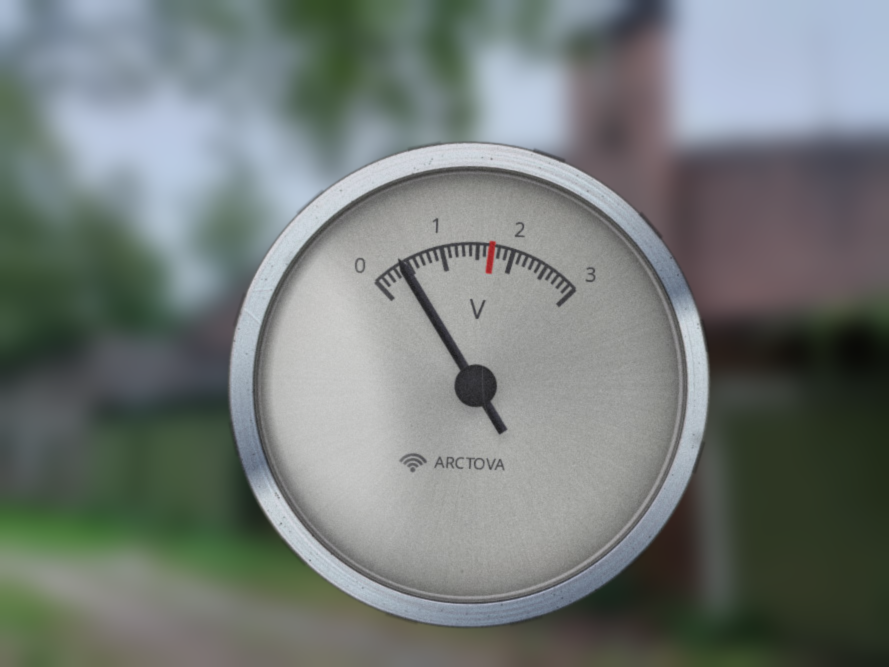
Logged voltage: 0.4 V
